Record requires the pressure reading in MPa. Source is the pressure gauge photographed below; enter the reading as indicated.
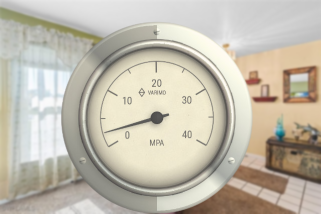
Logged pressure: 2.5 MPa
